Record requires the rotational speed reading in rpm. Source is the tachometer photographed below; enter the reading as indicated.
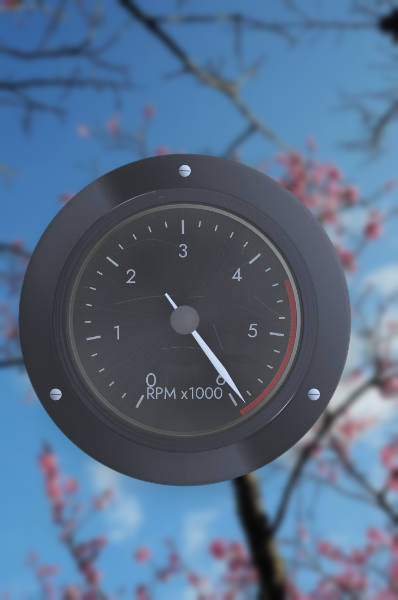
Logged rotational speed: 5900 rpm
